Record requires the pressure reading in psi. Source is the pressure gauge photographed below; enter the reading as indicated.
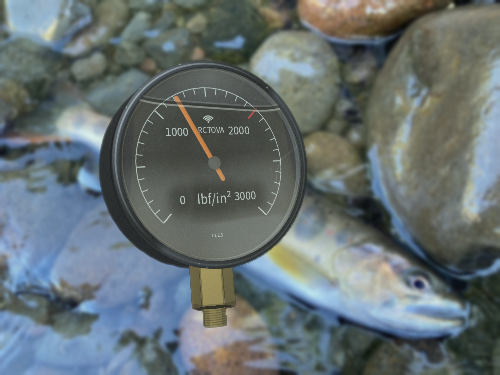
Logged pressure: 1200 psi
